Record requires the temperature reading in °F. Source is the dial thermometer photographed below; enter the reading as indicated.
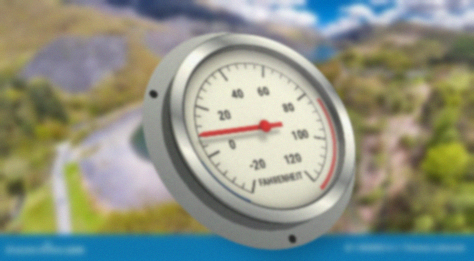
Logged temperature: 8 °F
